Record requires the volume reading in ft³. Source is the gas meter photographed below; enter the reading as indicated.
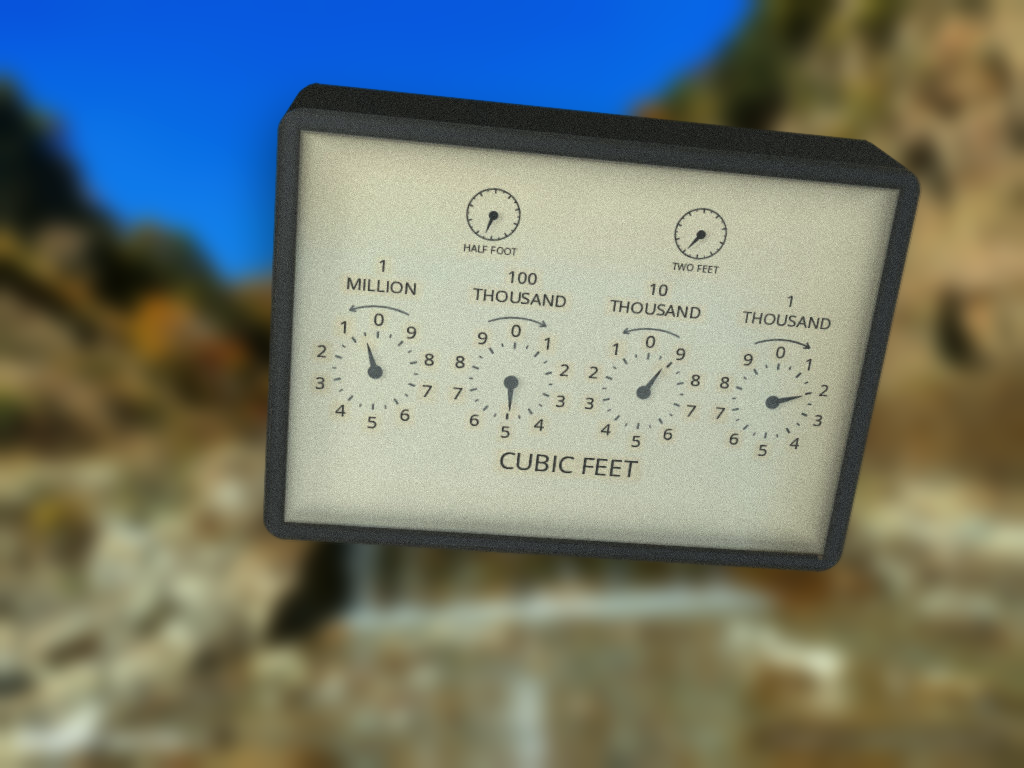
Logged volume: 49200 ft³
